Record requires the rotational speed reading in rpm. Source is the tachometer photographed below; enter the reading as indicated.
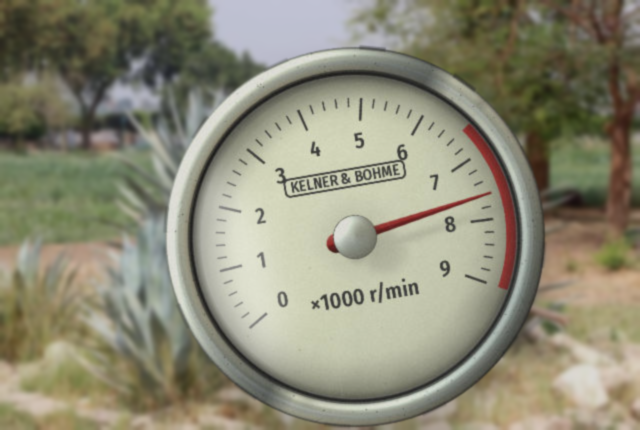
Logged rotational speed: 7600 rpm
